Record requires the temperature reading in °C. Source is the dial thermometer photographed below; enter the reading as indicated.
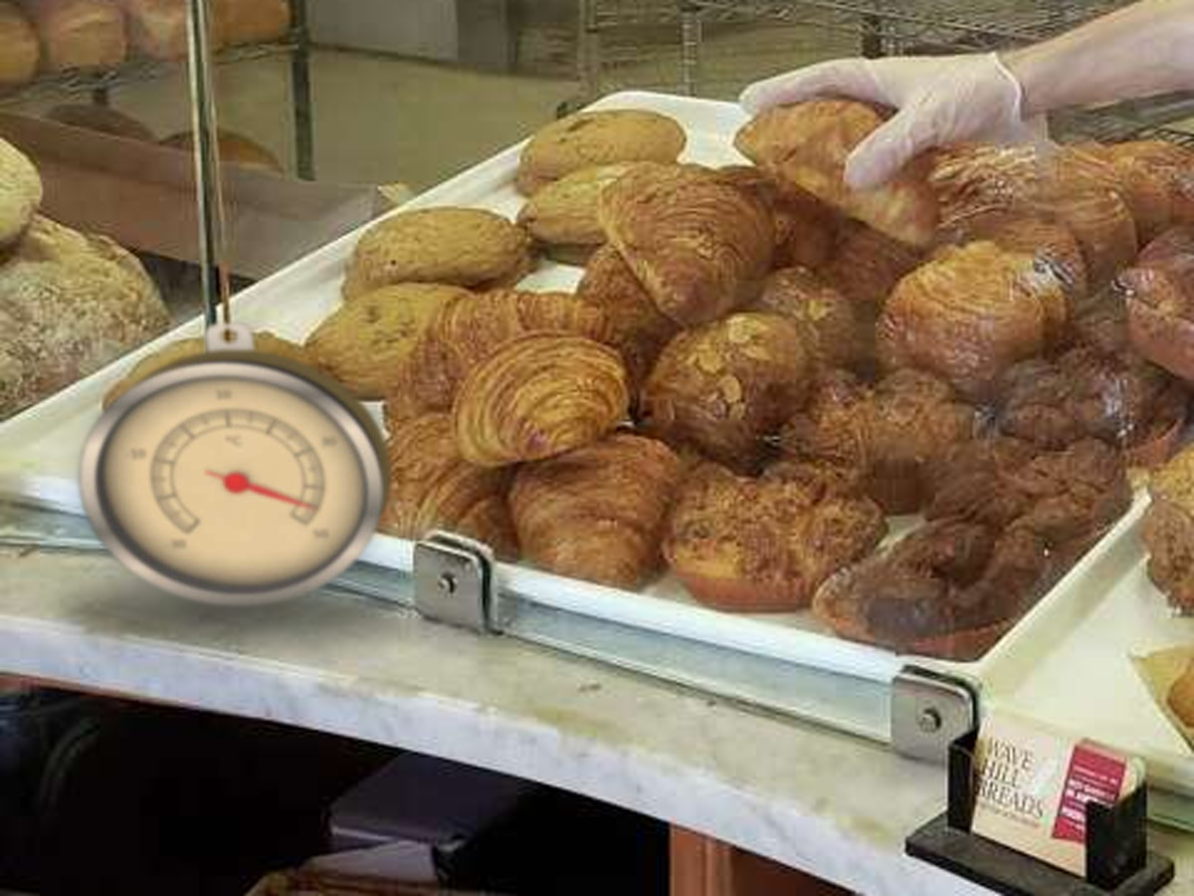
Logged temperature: 45 °C
